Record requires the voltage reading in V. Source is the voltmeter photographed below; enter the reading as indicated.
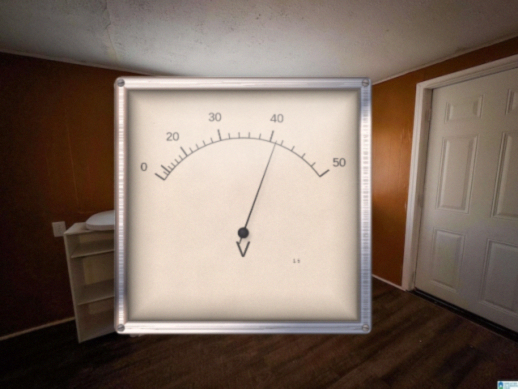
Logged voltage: 41 V
